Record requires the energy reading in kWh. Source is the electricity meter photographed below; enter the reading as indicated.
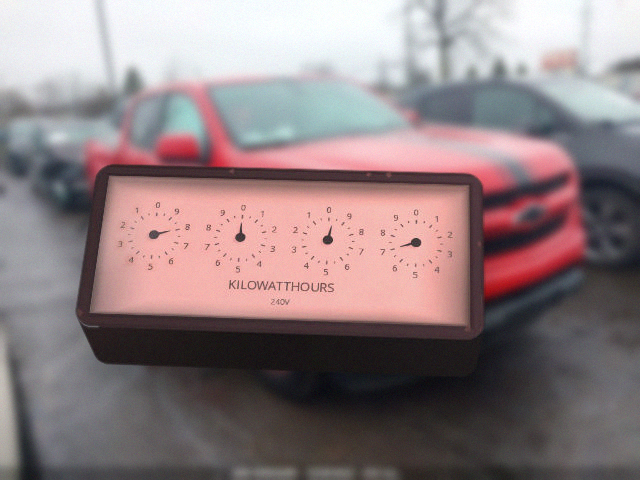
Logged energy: 7997 kWh
